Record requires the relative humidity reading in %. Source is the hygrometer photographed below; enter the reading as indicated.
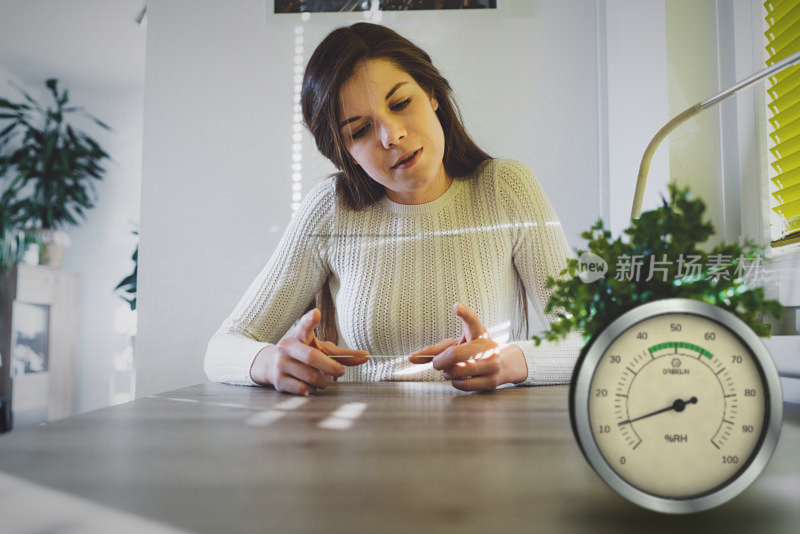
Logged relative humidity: 10 %
